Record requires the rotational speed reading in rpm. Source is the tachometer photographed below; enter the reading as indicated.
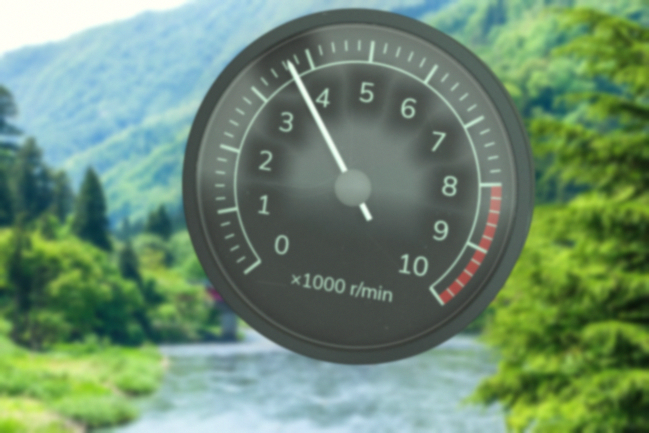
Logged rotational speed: 3700 rpm
